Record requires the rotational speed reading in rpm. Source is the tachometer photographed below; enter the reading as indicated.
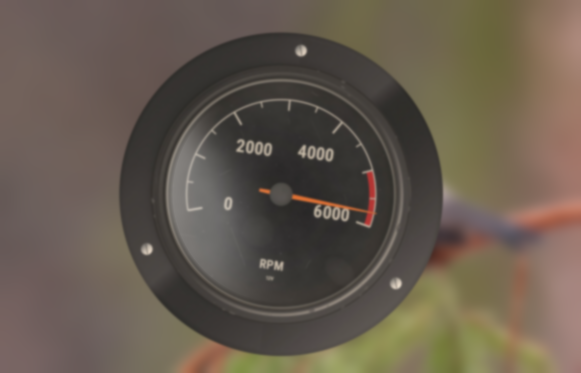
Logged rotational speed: 5750 rpm
